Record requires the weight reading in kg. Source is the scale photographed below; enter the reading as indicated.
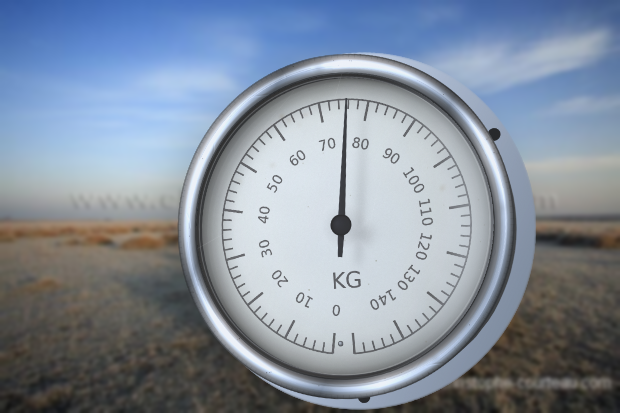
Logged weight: 76 kg
